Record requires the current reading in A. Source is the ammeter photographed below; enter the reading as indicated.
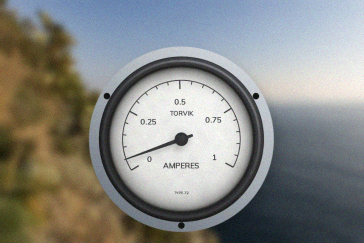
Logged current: 0.05 A
